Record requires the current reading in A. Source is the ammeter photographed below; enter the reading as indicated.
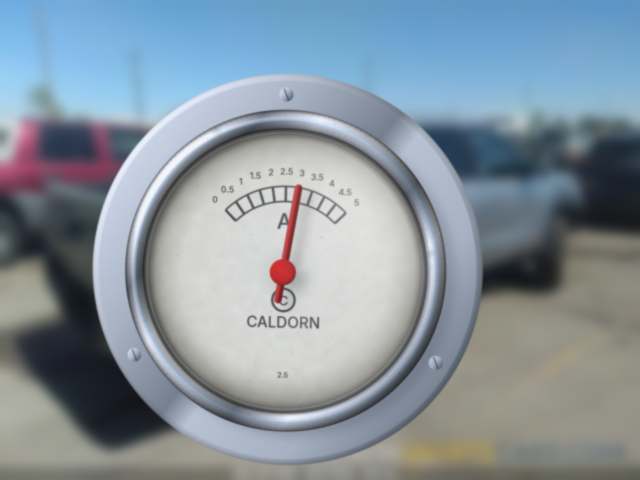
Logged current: 3 A
